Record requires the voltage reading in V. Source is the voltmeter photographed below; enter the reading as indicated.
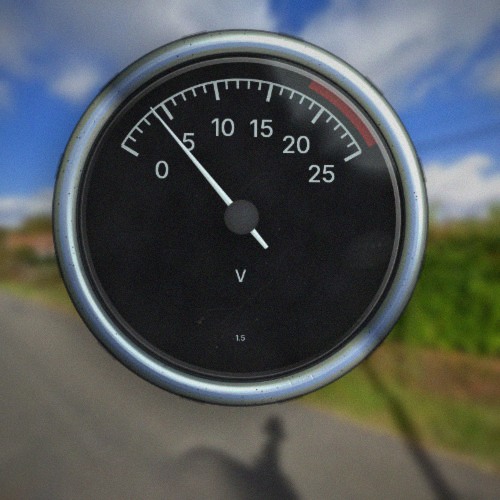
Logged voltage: 4 V
